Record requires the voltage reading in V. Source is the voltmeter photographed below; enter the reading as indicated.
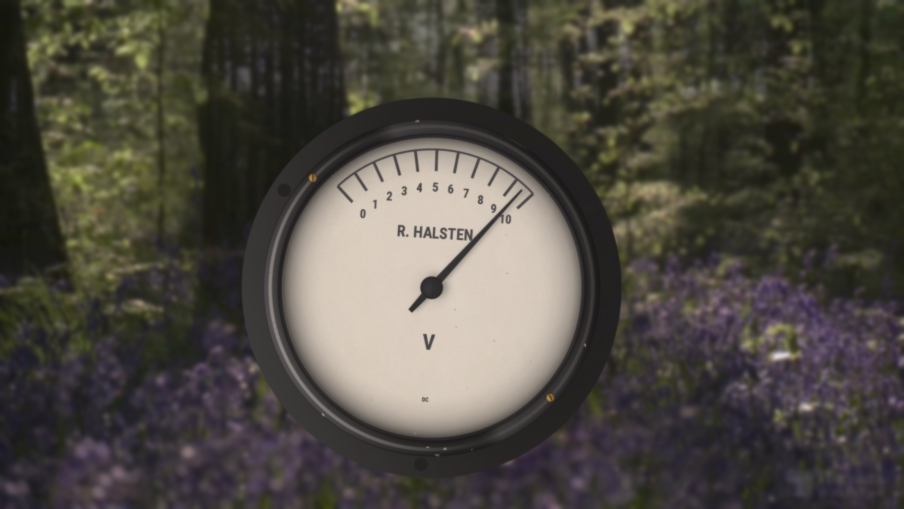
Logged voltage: 9.5 V
